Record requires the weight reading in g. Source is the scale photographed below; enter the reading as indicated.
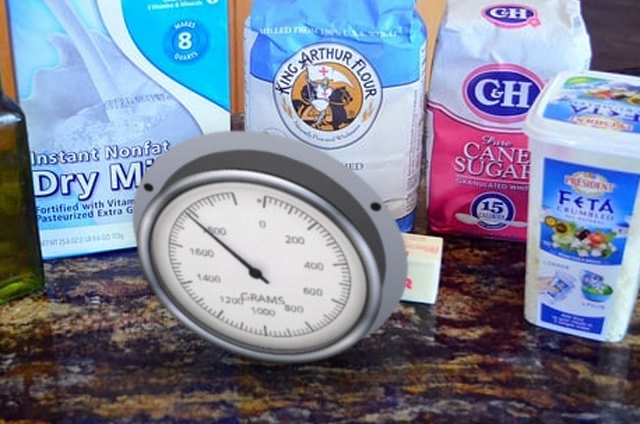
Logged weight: 1800 g
